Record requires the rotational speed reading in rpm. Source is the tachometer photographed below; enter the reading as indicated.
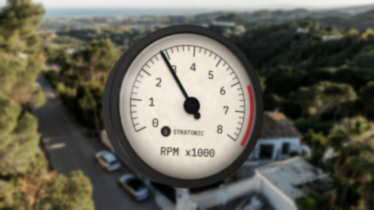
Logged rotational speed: 2800 rpm
